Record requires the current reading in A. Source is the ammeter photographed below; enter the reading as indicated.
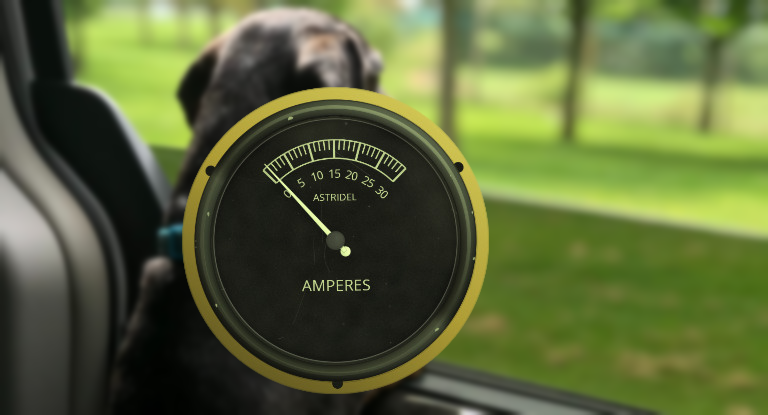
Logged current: 1 A
